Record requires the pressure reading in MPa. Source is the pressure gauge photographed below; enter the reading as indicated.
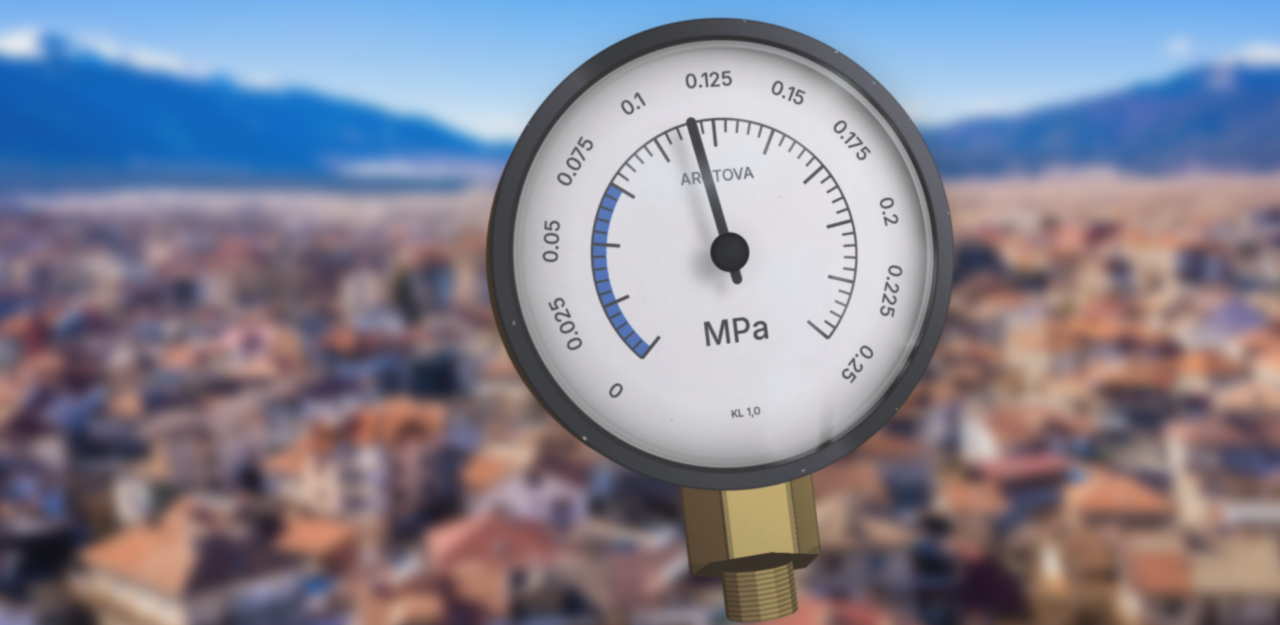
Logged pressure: 0.115 MPa
